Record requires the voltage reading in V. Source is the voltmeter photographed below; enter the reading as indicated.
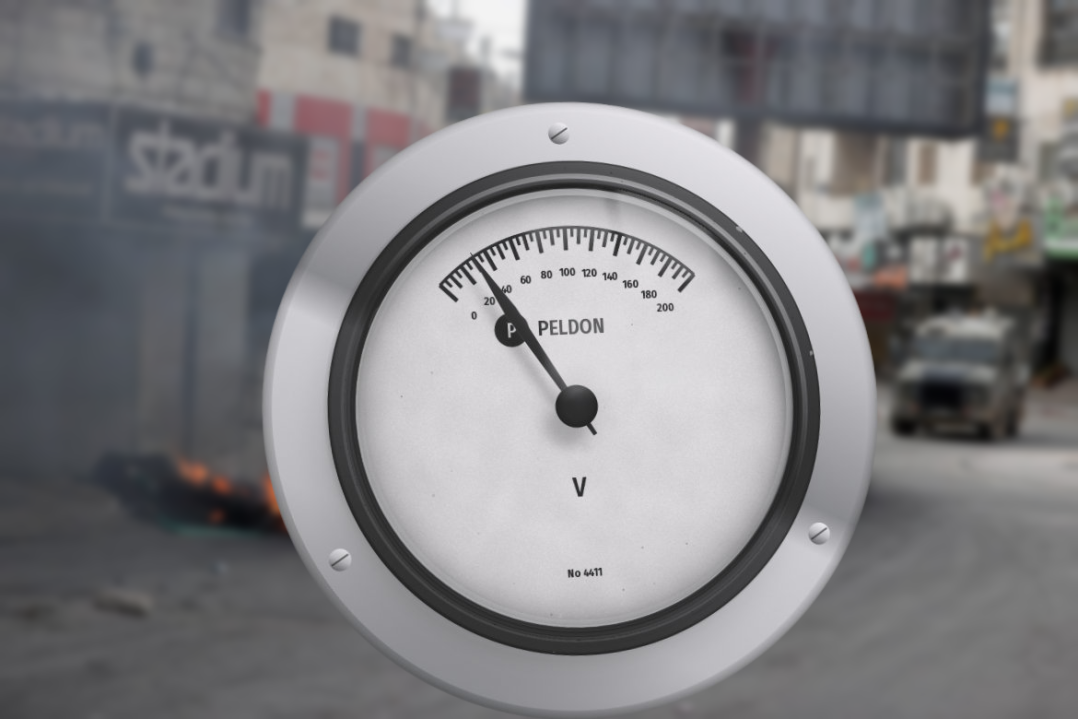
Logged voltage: 30 V
